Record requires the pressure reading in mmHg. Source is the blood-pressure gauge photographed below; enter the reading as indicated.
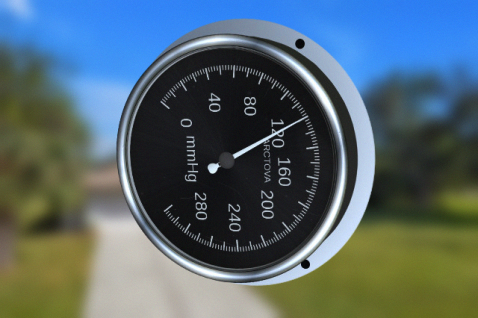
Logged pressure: 120 mmHg
